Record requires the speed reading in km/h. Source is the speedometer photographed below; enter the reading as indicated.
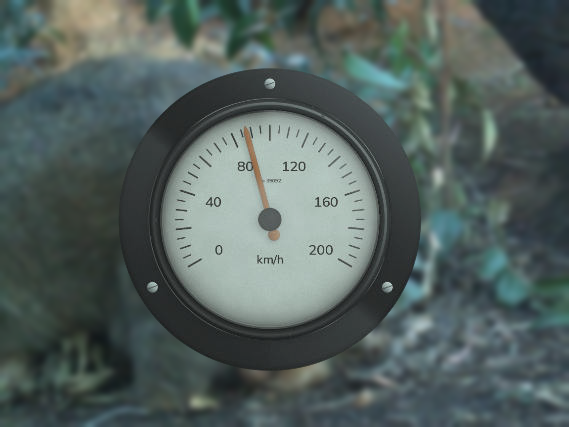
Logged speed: 87.5 km/h
